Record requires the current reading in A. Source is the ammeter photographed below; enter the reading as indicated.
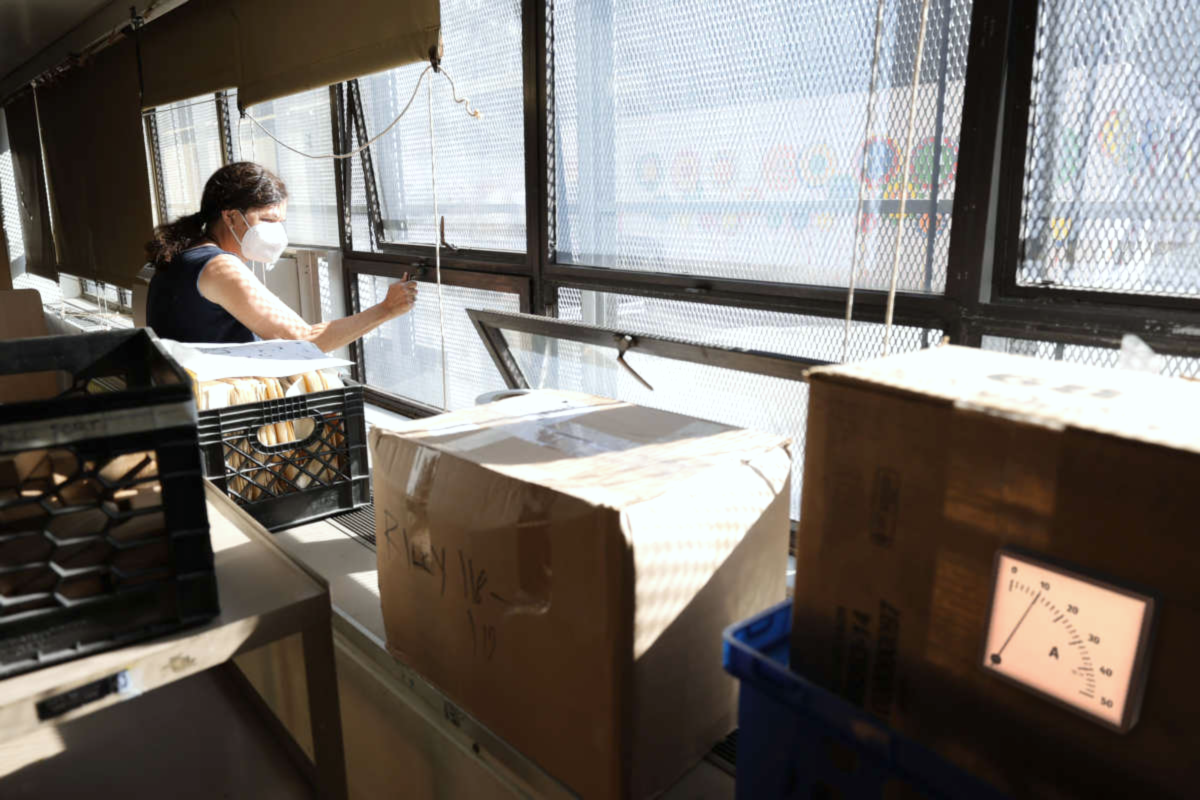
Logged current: 10 A
